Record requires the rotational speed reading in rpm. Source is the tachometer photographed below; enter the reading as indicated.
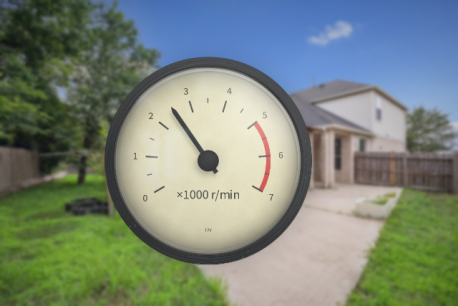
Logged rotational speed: 2500 rpm
